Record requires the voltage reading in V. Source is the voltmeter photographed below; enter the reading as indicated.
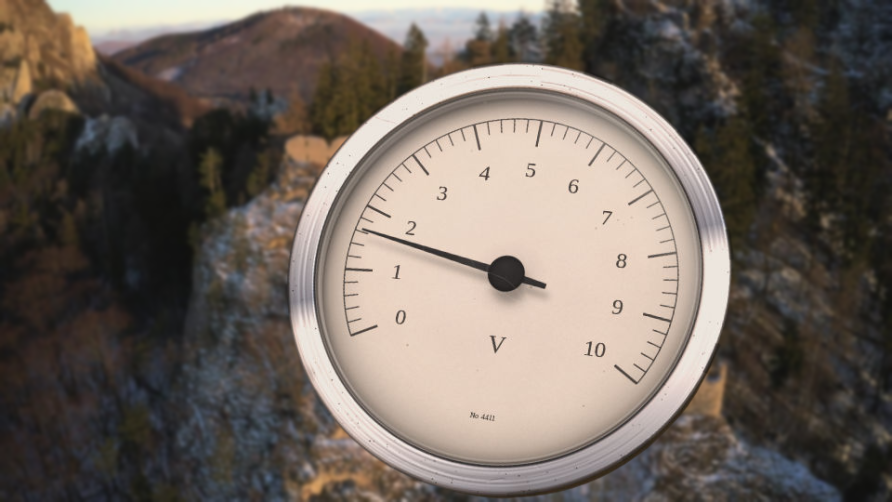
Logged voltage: 1.6 V
